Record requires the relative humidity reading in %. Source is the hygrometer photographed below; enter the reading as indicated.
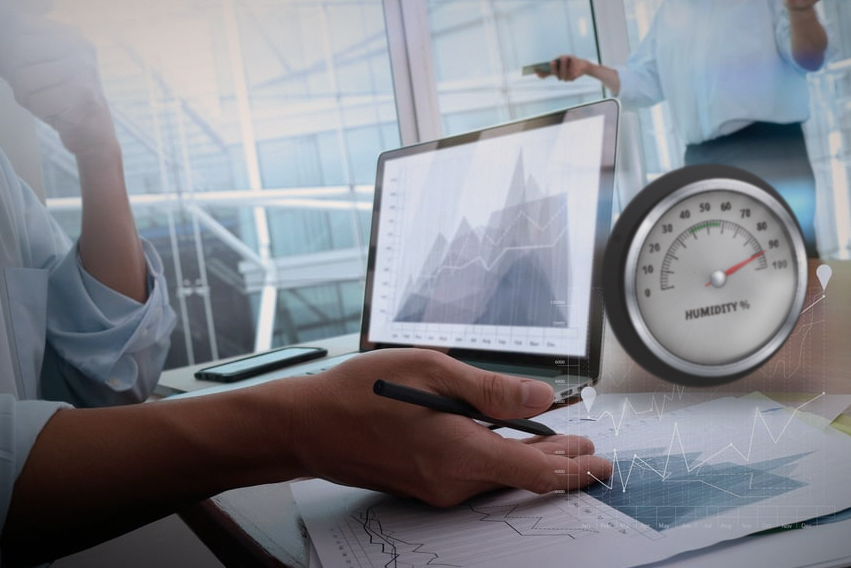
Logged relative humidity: 90 %
